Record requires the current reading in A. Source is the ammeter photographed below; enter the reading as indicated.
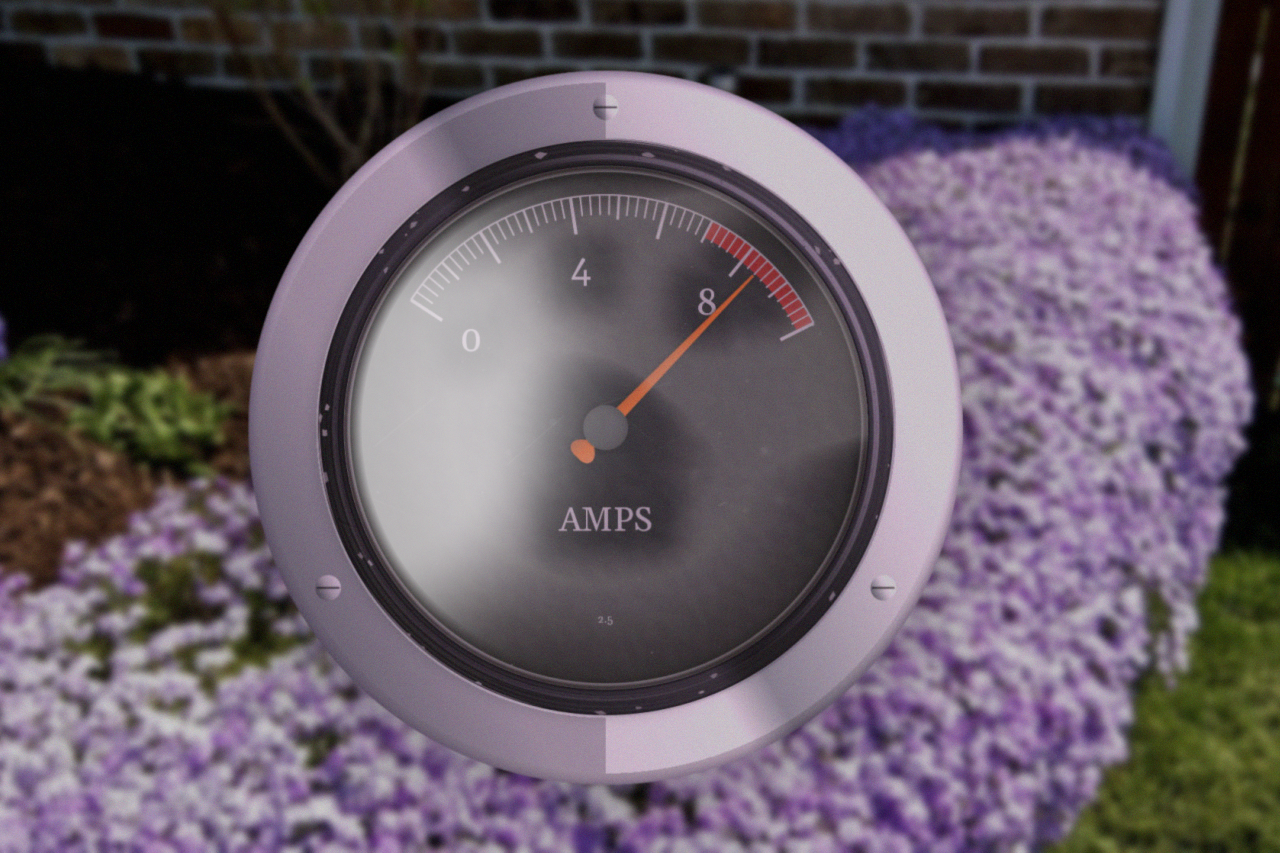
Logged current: 8.4 A
